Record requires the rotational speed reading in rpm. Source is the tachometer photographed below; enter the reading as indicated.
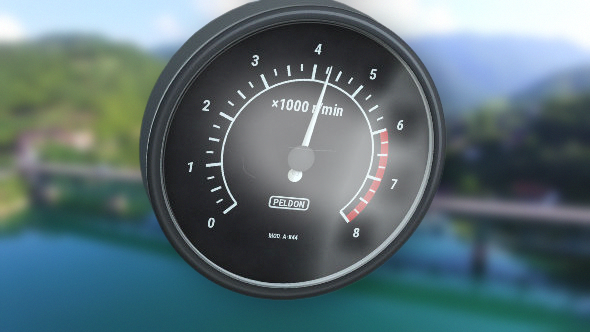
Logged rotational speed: 4250 rpm
